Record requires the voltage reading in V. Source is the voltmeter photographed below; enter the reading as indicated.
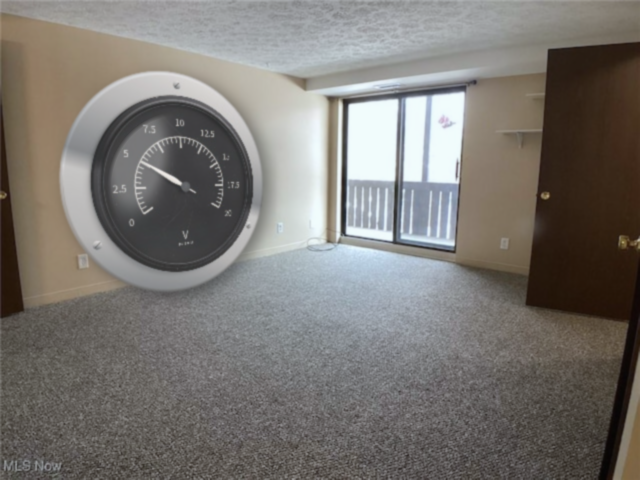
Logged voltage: 5 V
